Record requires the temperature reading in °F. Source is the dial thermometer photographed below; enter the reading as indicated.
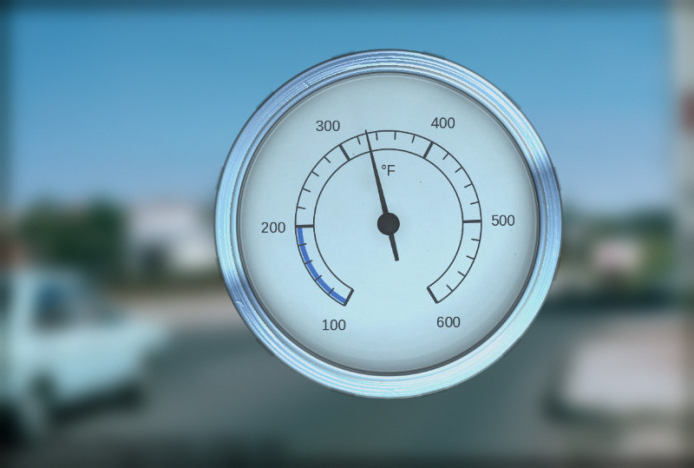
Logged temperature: 330 °F
